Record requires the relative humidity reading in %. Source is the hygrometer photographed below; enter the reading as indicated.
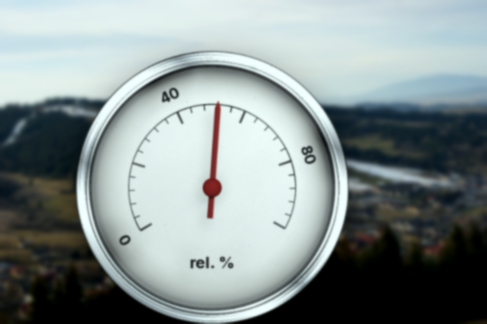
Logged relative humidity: 52 %
